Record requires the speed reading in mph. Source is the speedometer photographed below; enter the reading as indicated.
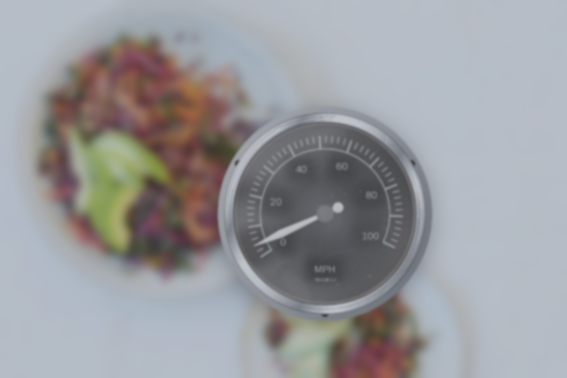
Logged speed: 4 mph
